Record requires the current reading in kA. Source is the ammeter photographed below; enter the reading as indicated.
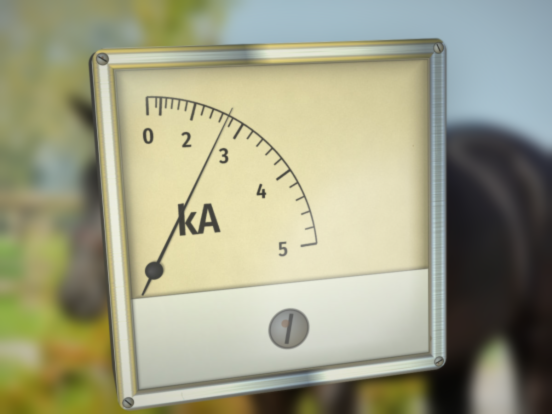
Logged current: 2.7 kA
